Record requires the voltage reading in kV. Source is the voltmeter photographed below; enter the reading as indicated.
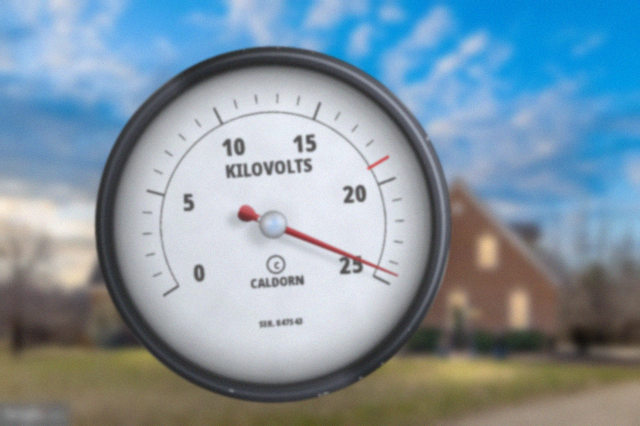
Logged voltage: 24.5 kV
